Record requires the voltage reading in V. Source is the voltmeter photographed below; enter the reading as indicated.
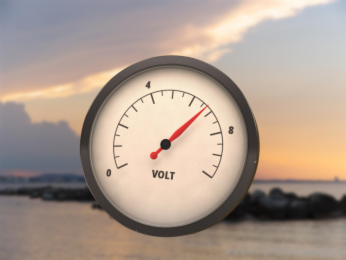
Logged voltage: 6.75 V
